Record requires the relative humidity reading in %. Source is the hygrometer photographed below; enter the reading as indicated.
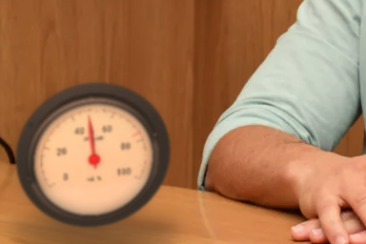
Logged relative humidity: 48 %
